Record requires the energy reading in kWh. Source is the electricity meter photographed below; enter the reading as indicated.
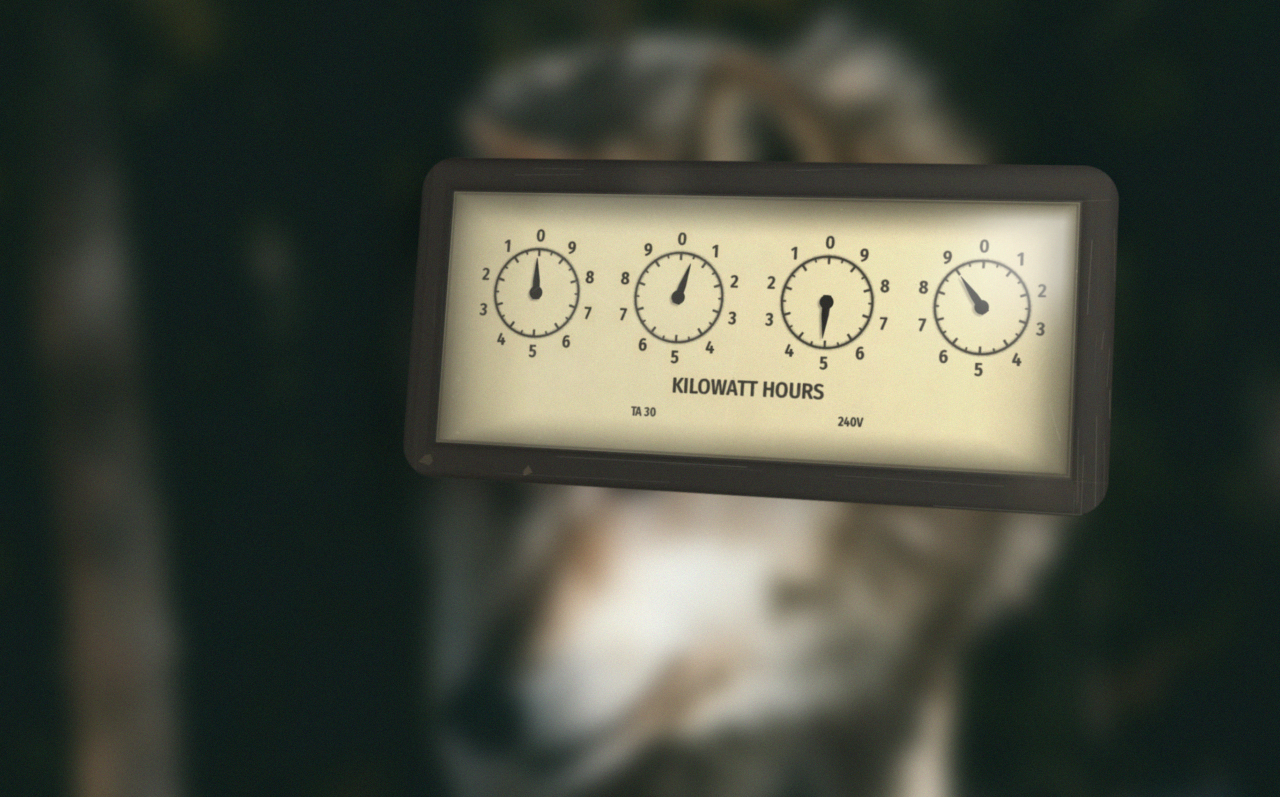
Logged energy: 49 kWh
